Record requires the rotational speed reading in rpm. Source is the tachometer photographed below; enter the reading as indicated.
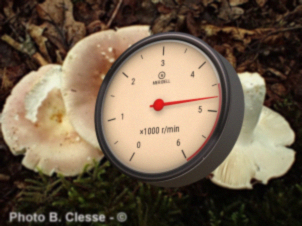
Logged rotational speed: 4750 rpm
